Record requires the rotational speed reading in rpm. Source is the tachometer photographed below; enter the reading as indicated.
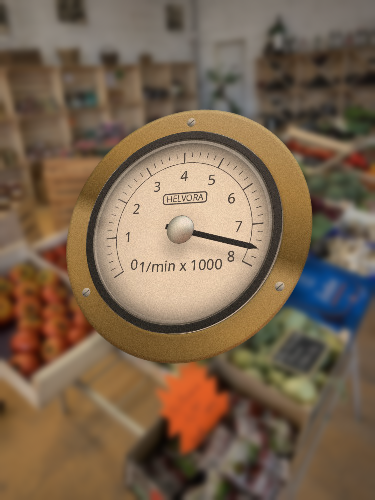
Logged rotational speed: 7600 rpm
